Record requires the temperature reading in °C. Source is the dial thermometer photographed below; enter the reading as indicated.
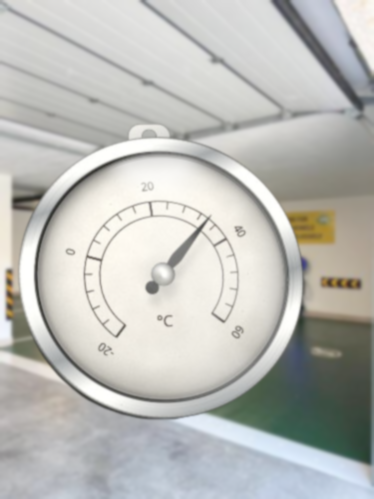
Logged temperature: 34 °C
